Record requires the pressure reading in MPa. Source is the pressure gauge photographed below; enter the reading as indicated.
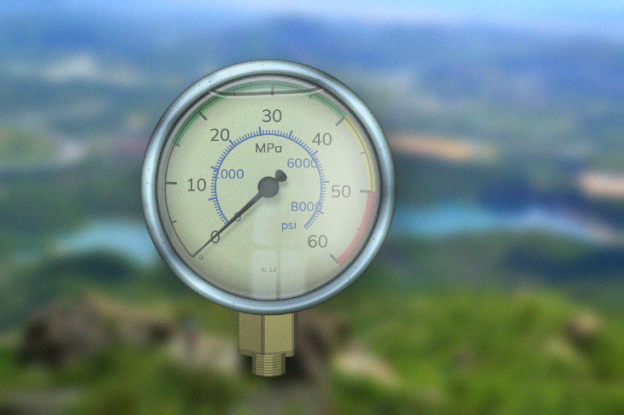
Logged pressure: 0 MPa
